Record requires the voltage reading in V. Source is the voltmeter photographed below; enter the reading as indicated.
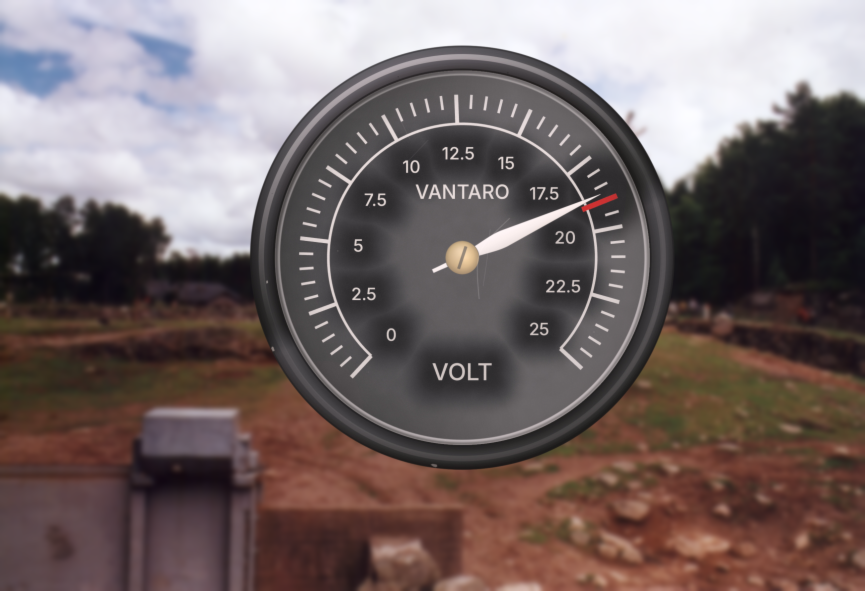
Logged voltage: 18.75 V
